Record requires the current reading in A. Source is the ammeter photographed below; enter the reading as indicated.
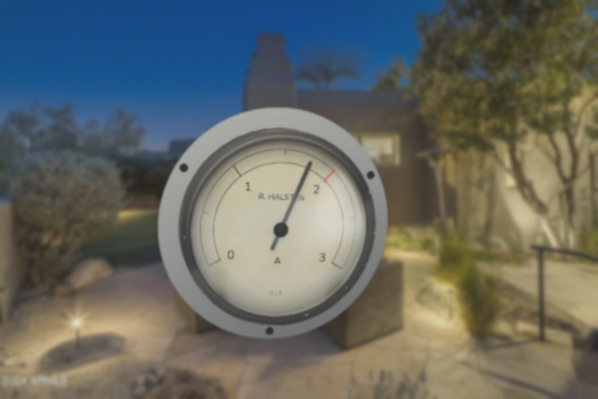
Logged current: 1.75 A
